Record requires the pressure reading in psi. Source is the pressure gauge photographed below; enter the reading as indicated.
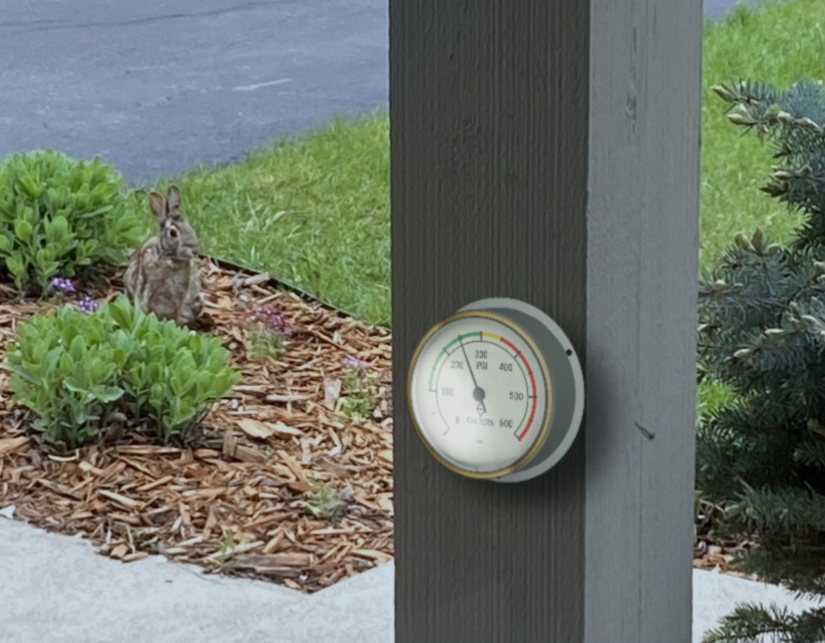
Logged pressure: 250 psi
